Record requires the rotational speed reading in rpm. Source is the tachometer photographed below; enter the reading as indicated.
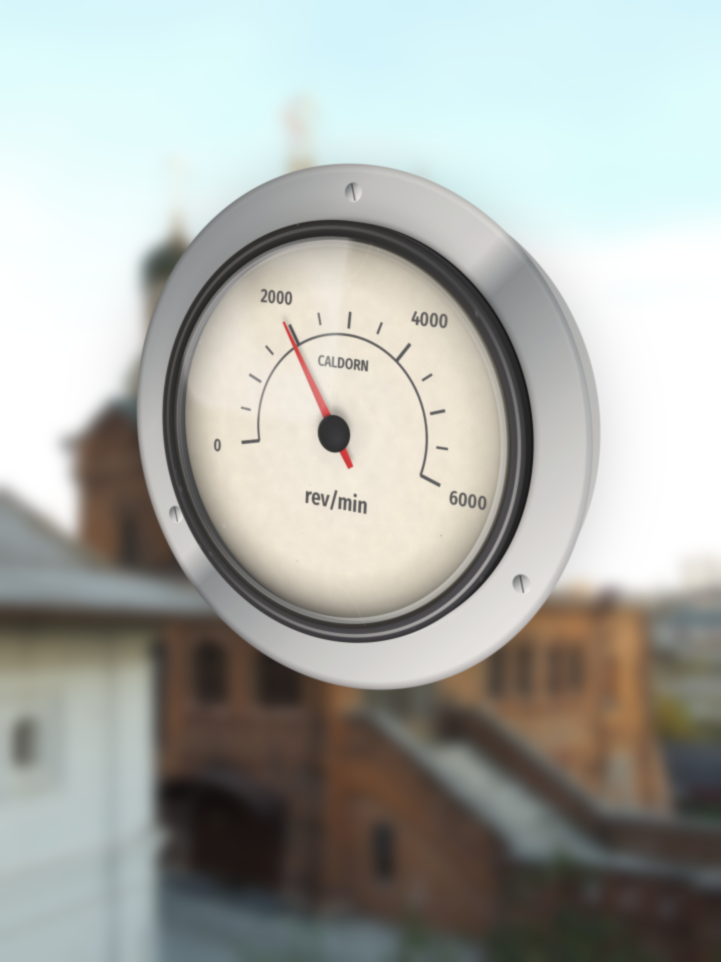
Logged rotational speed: 2000 rpm
